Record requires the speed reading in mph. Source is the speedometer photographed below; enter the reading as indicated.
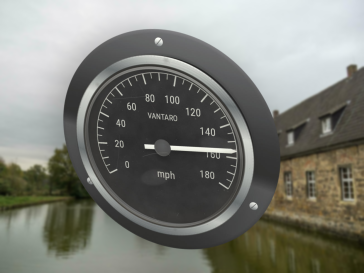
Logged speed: 155 mph
